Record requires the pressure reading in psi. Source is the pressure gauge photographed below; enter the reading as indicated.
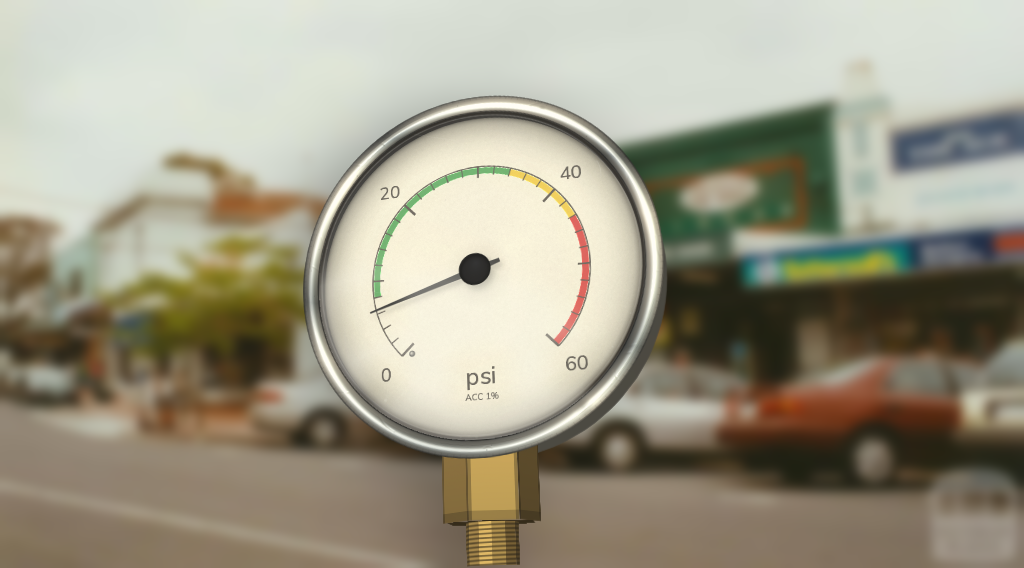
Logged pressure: 6 psi
